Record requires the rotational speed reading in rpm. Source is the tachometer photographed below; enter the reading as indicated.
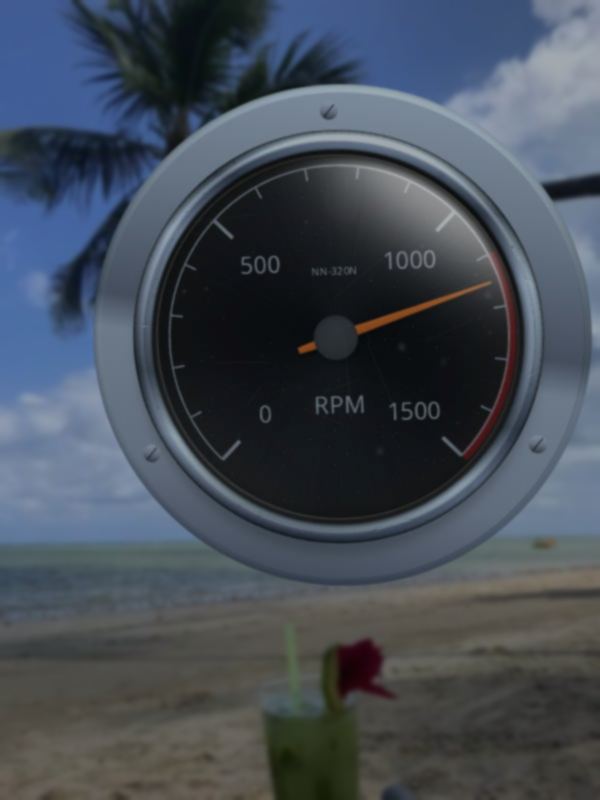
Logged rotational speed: 1150 rpm
